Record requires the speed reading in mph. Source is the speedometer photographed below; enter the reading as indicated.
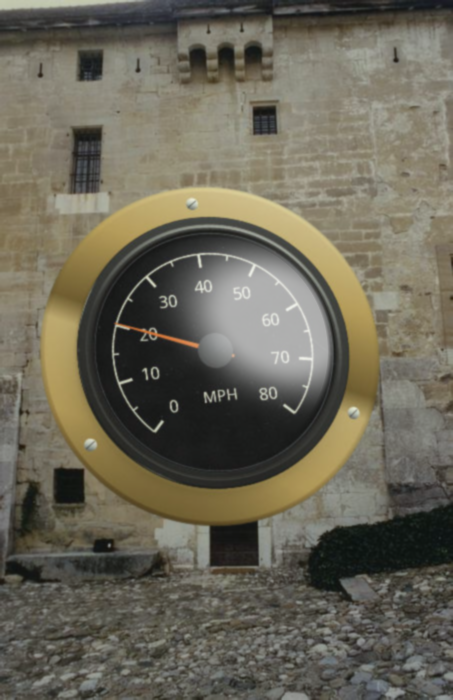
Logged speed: 20 mph
